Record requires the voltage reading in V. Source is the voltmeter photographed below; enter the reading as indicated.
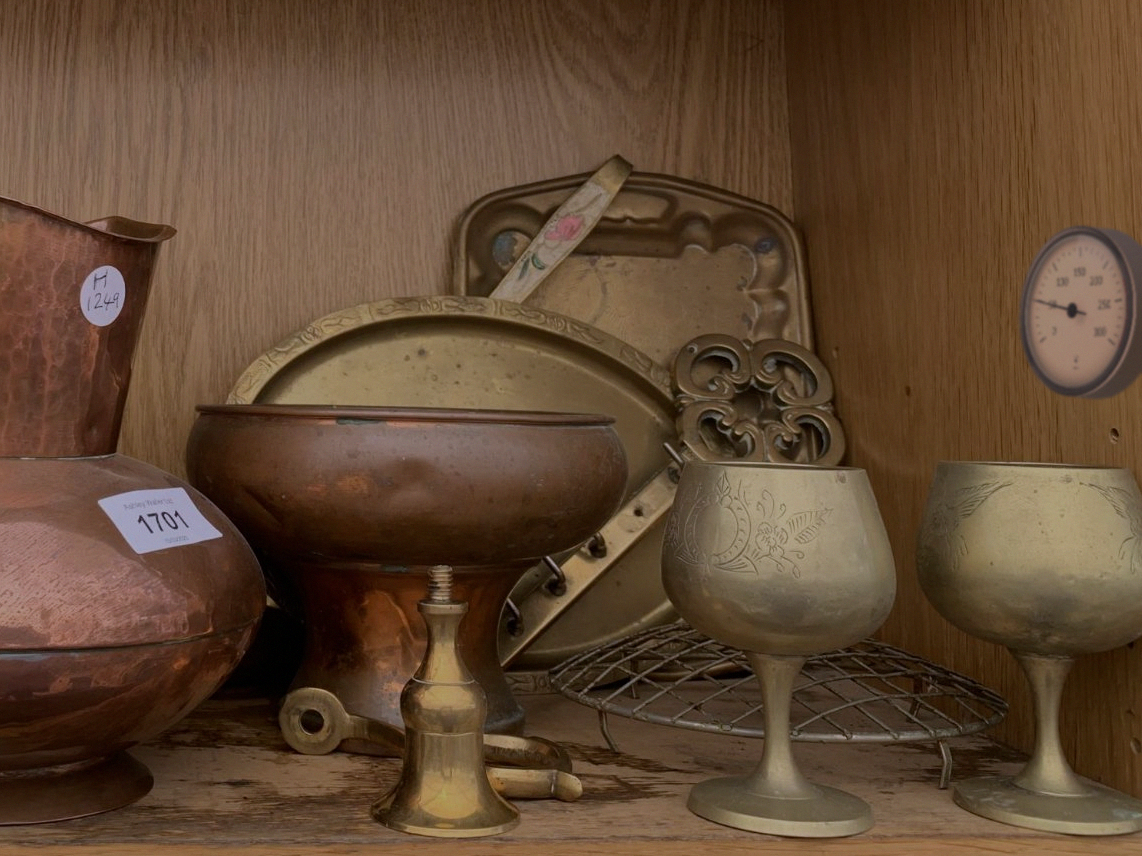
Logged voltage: 50 V
